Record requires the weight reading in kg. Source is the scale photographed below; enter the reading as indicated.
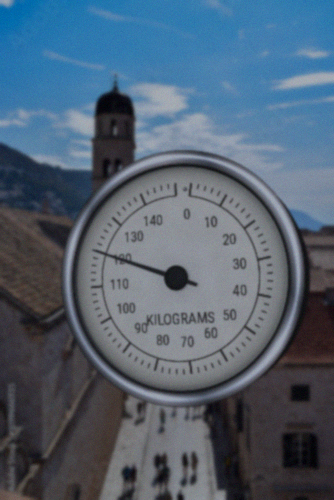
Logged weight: 120 kg
